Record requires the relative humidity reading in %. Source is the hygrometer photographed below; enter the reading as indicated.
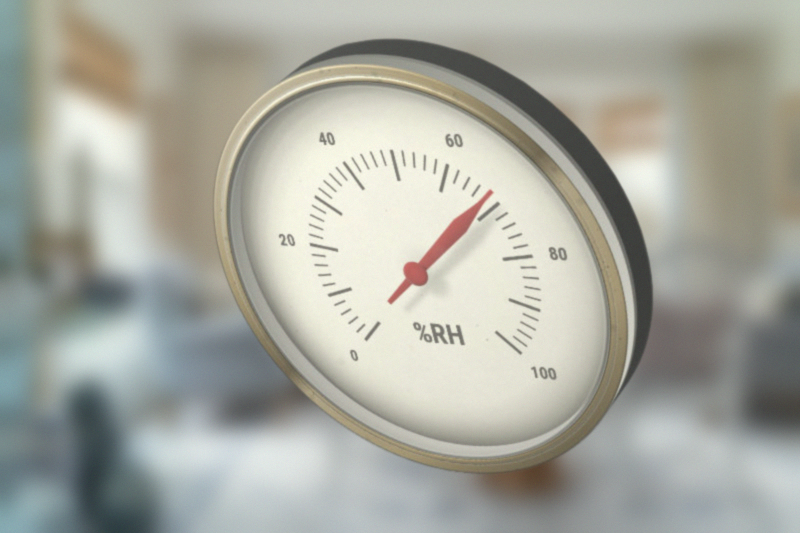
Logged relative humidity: 68 %
